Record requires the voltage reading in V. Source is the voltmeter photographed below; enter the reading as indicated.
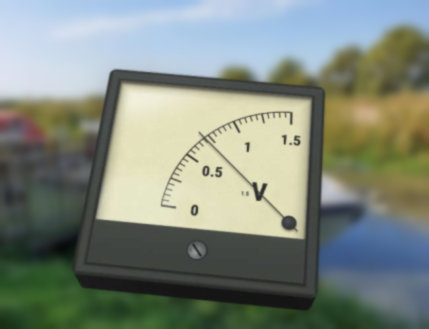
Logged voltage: 0.7 V
